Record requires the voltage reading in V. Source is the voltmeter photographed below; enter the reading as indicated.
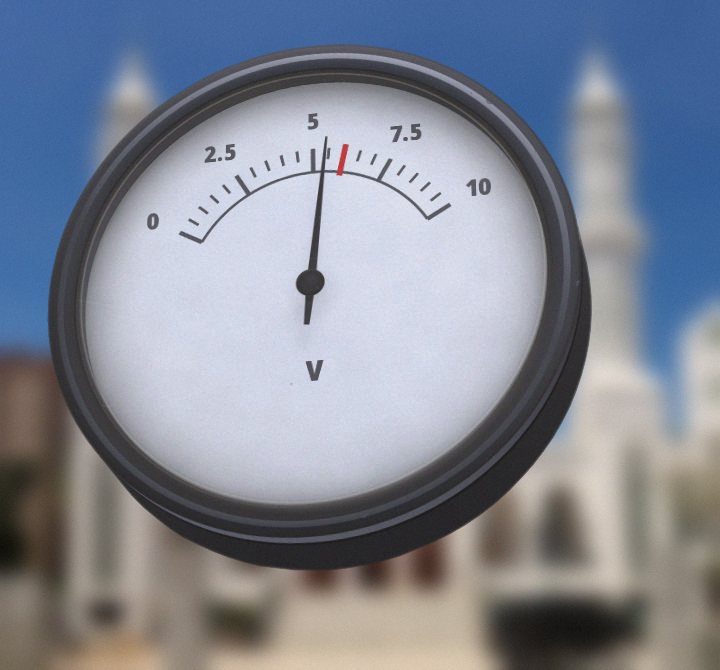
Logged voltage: 5.5 V
